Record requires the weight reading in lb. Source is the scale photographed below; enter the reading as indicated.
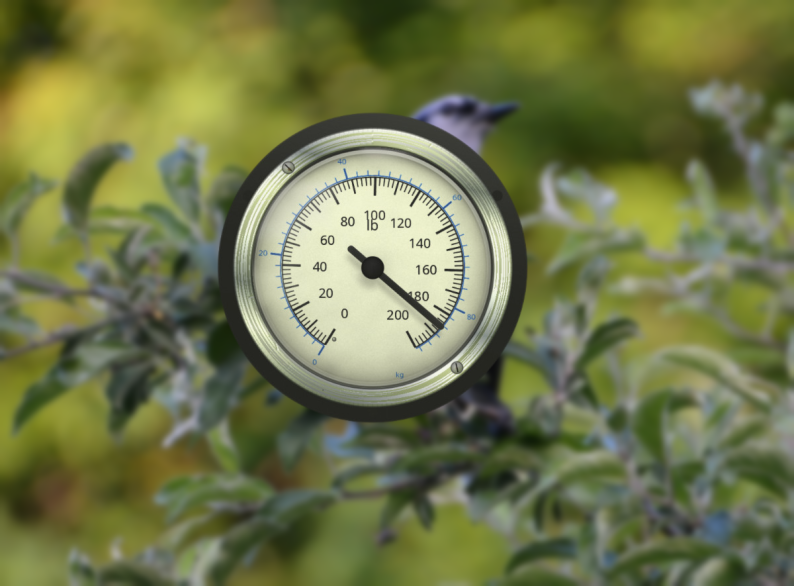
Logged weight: 186 lb
